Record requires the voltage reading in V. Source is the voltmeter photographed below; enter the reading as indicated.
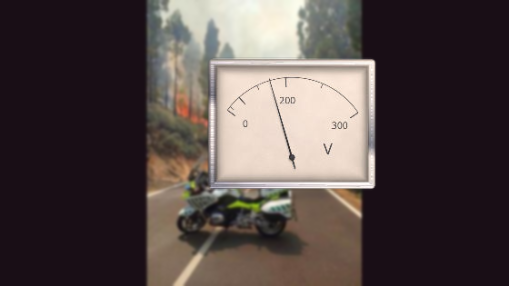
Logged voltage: 175 V
